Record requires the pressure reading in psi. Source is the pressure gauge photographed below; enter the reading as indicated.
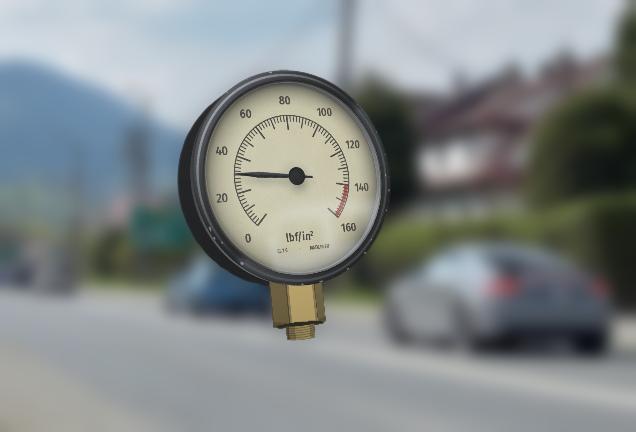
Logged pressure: 30 psi
